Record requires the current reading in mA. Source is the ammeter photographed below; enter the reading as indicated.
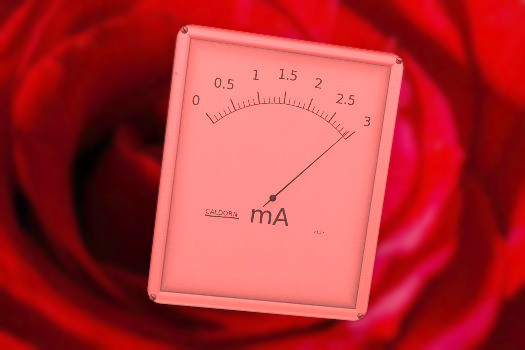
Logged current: 2.9 mA
